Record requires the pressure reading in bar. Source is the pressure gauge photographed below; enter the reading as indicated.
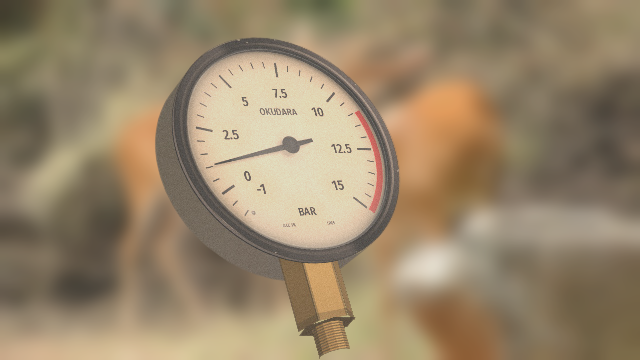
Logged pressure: 1 bar
